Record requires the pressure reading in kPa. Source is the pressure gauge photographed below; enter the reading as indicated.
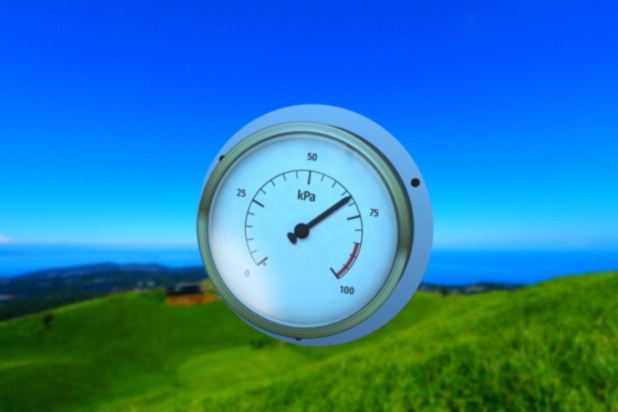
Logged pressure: 67.5 kPa
